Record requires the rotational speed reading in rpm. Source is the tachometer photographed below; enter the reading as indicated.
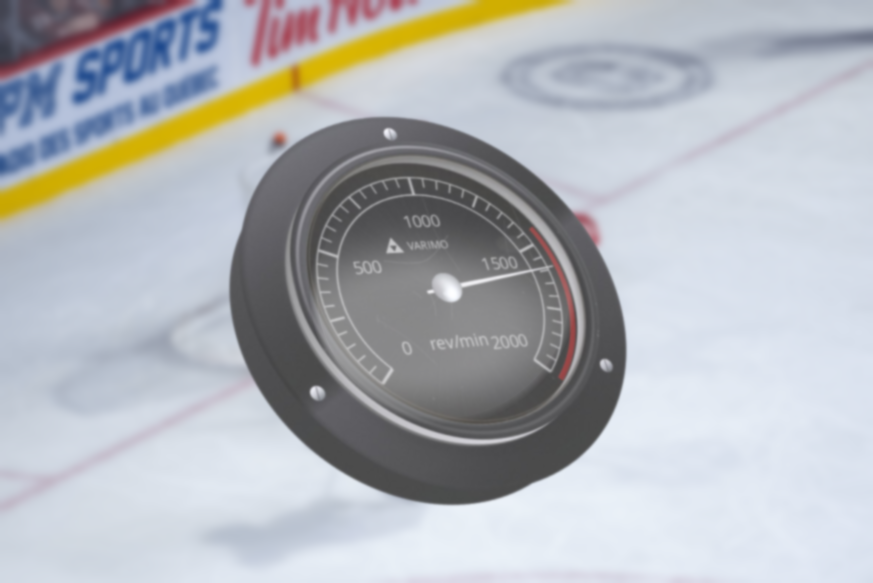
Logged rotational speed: 1600 rpm
